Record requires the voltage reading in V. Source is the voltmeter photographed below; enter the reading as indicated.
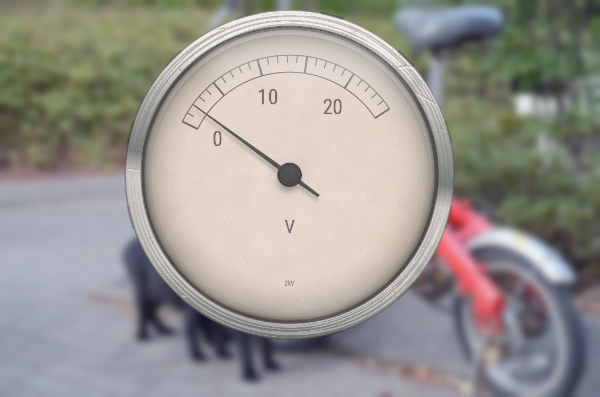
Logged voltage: 2 V
